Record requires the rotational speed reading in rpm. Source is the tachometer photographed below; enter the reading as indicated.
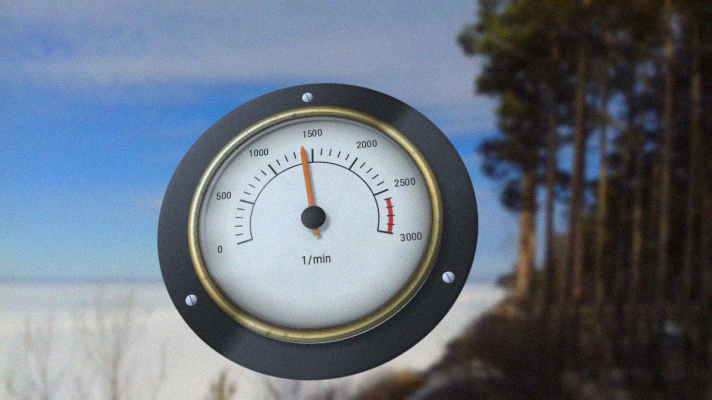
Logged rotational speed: 1400 rpm
